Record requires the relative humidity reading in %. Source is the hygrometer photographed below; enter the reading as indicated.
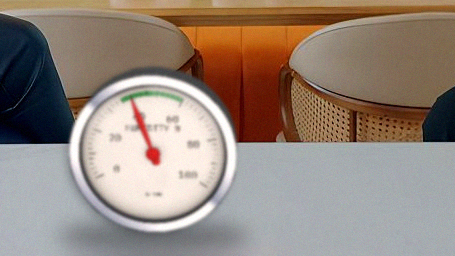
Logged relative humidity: 40 %
